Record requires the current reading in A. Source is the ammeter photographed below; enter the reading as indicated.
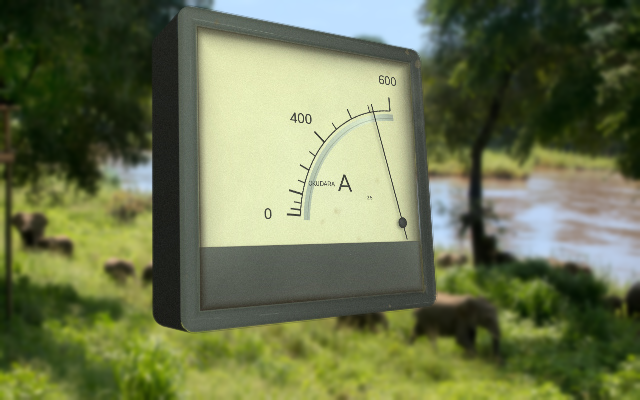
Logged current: 550 A
